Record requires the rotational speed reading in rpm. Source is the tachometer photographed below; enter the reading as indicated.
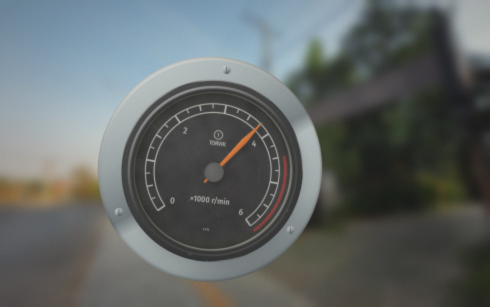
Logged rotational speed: 3750 rpm
